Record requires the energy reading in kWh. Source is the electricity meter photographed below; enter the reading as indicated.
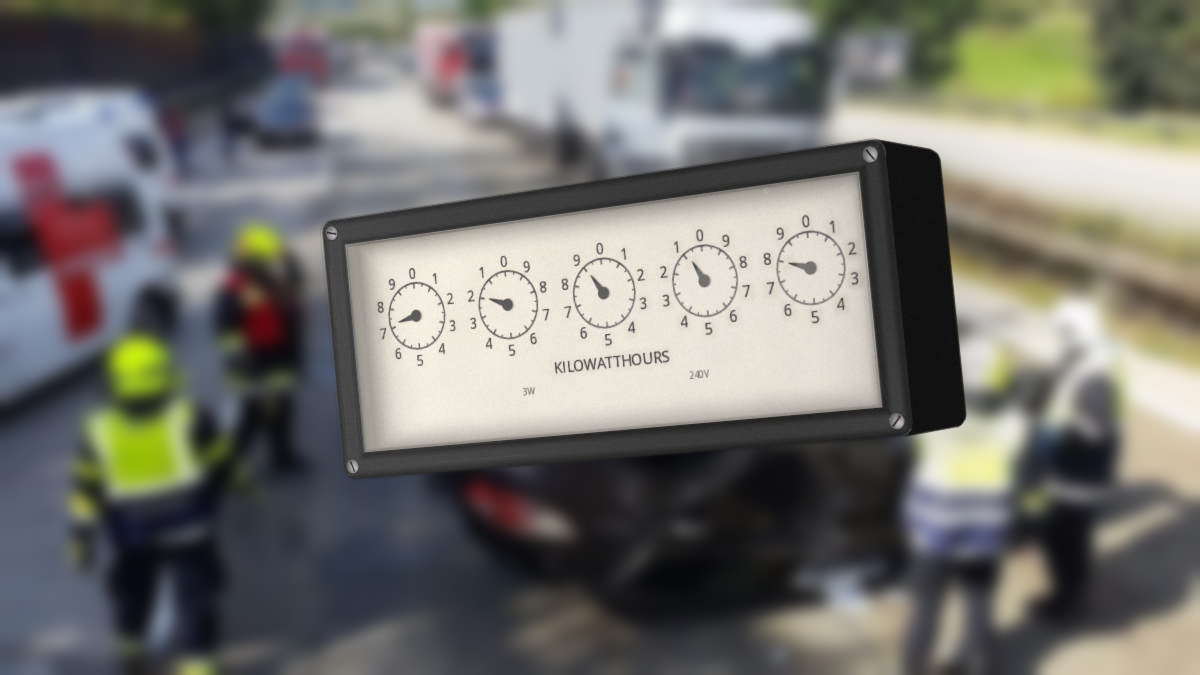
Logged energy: 71908 kWh
